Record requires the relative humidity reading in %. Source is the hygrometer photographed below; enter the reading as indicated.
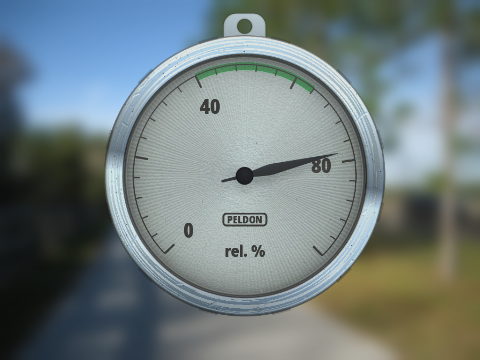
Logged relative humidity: 78 %
